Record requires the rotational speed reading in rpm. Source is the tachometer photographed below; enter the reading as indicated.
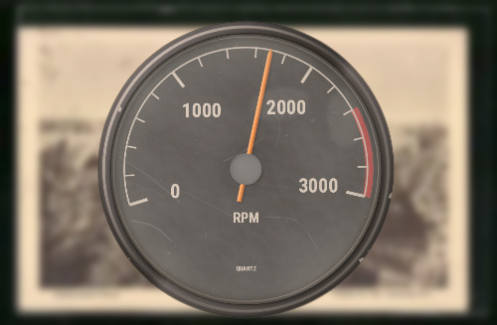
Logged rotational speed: 1700 rpm
